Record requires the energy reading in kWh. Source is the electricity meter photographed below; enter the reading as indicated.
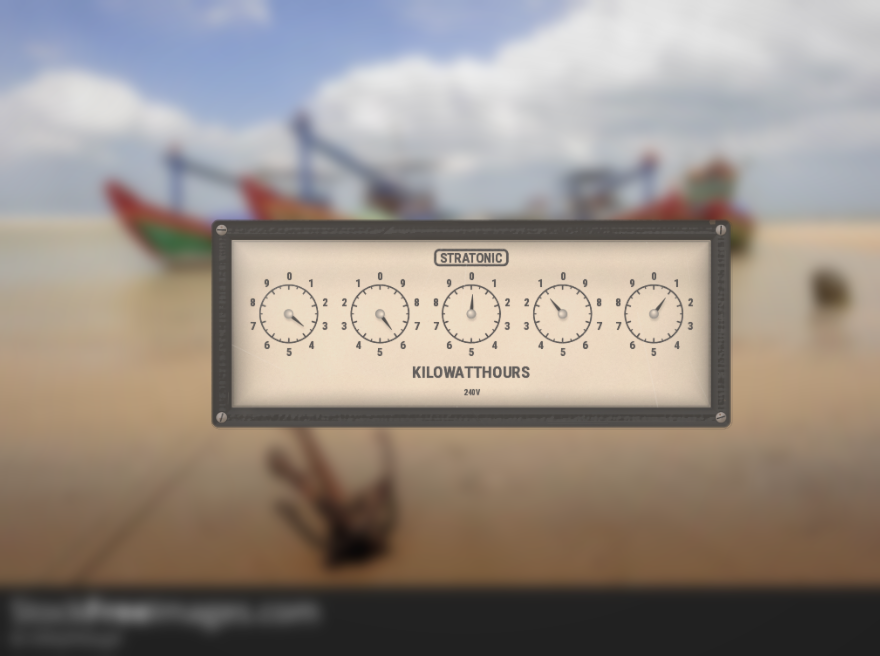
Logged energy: 36011 kWh
